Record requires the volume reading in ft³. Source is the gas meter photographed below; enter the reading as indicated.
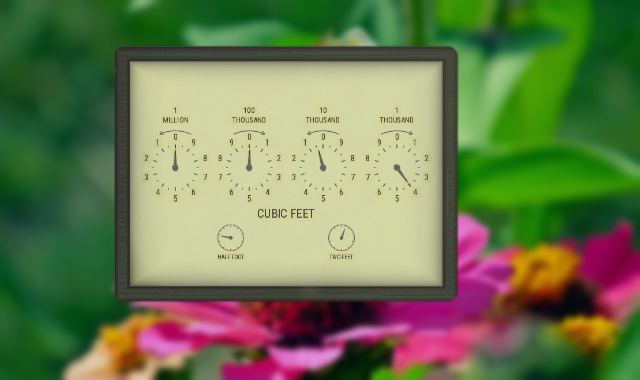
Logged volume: 400 ft³
